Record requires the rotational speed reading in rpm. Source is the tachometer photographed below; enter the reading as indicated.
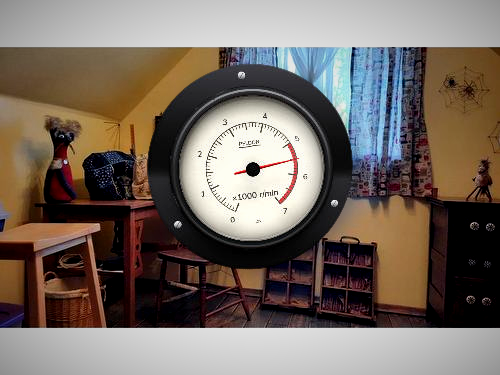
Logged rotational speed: 5500 rpm
